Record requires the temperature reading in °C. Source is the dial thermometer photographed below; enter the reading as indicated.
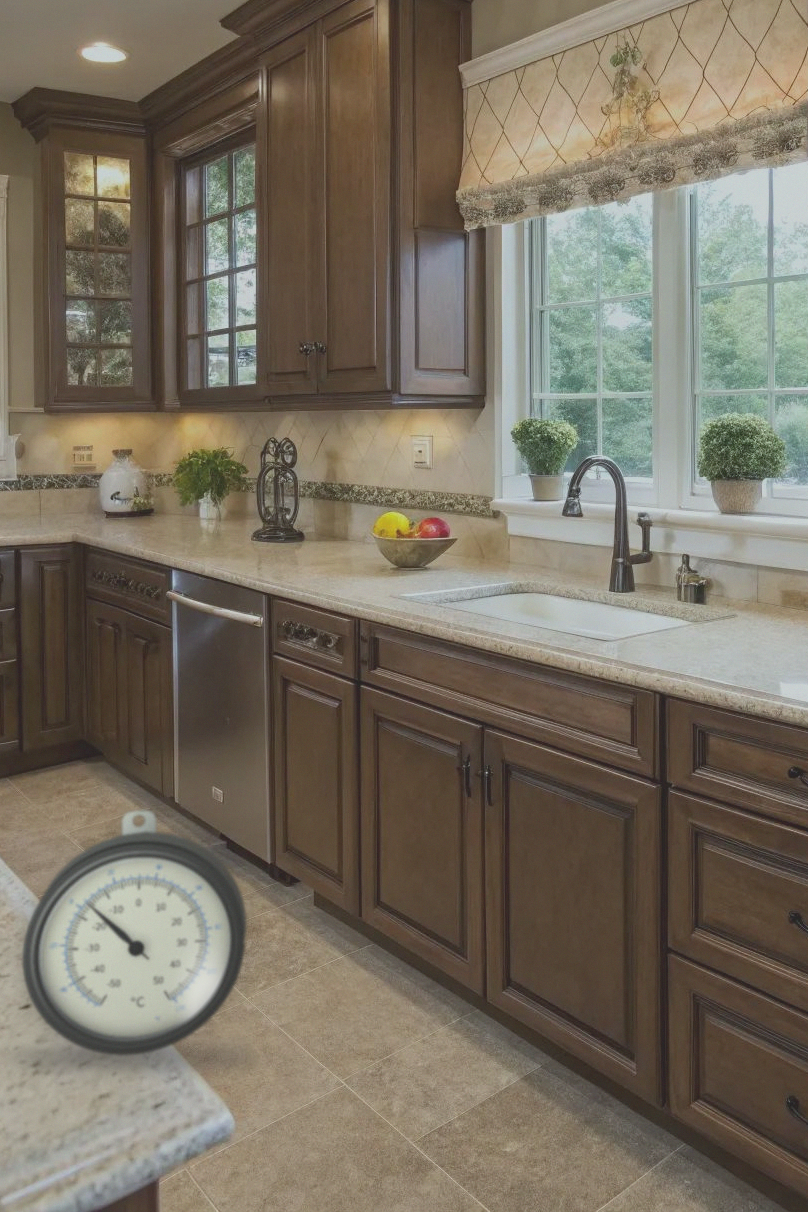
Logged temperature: -15 °C
